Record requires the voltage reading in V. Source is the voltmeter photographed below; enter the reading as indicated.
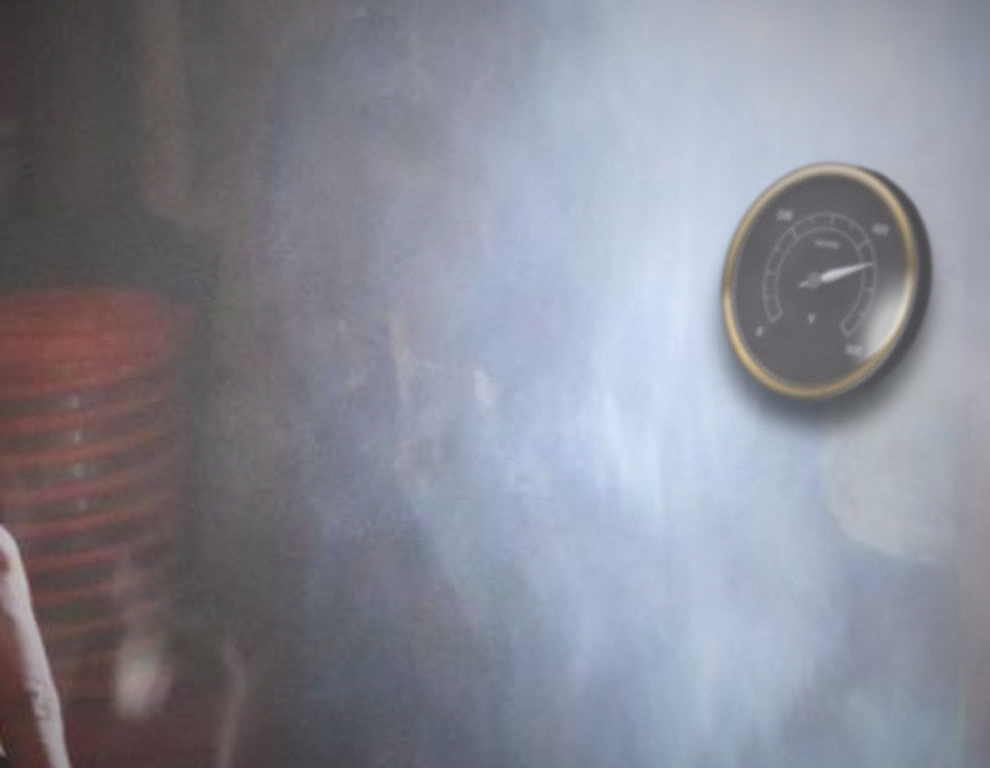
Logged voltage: 450 V
